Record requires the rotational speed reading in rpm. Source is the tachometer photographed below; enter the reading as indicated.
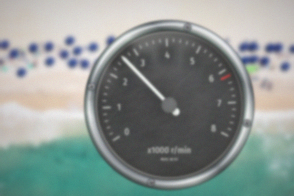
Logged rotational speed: 2600 rpm
